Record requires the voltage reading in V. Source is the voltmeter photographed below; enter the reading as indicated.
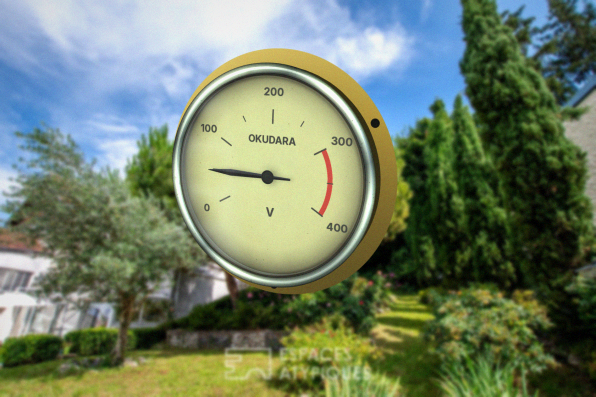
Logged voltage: 50 V
